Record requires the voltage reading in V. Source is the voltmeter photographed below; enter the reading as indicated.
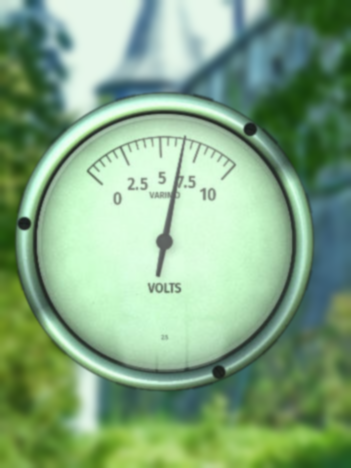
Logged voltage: 6.5 V
